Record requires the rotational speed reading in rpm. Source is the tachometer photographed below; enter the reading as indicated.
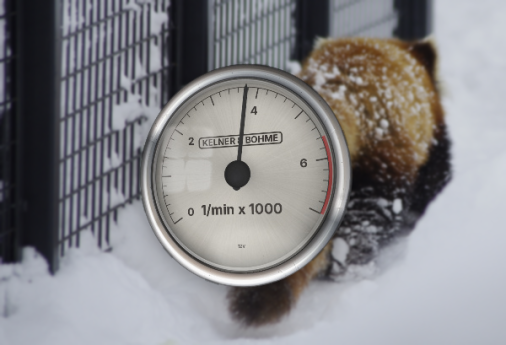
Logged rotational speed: 3800 rpm
